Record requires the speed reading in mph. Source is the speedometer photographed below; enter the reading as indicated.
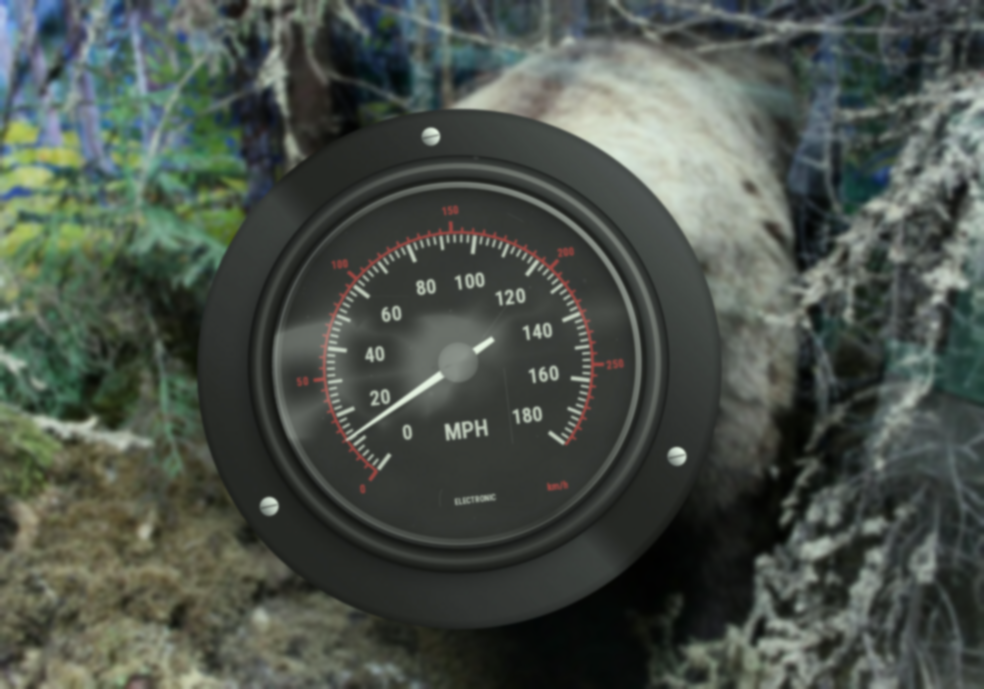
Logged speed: 12 mph
